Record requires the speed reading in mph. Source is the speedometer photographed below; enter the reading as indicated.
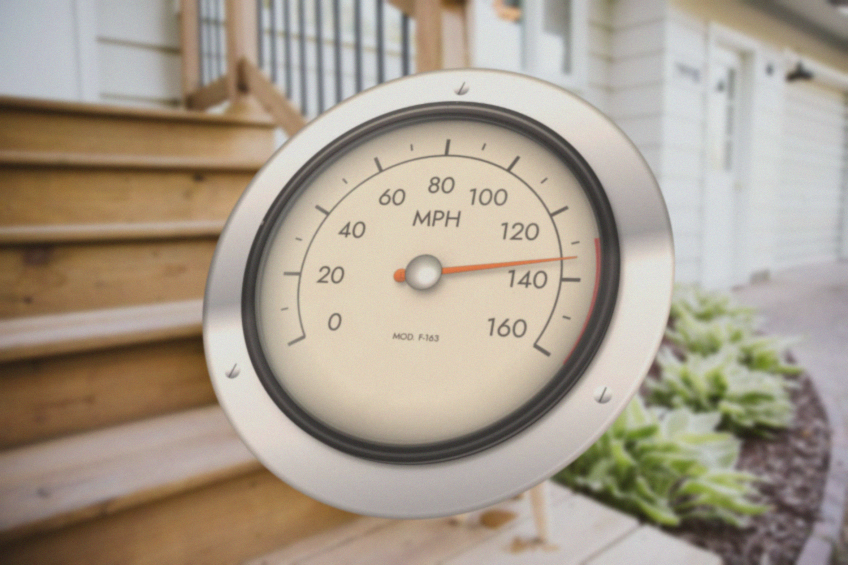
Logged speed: 135 mph
